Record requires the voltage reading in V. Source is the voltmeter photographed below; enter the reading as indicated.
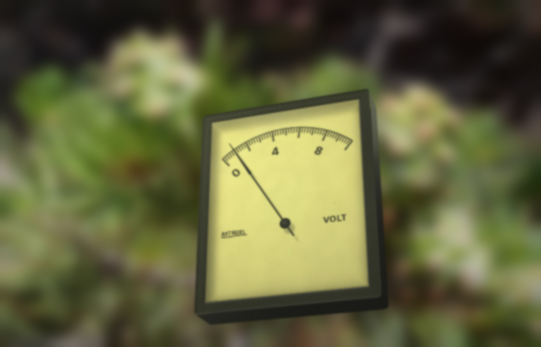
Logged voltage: 1 V
